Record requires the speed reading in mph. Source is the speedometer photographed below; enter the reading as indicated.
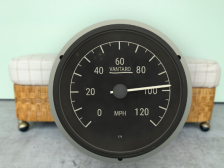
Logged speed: 97.5 mph
